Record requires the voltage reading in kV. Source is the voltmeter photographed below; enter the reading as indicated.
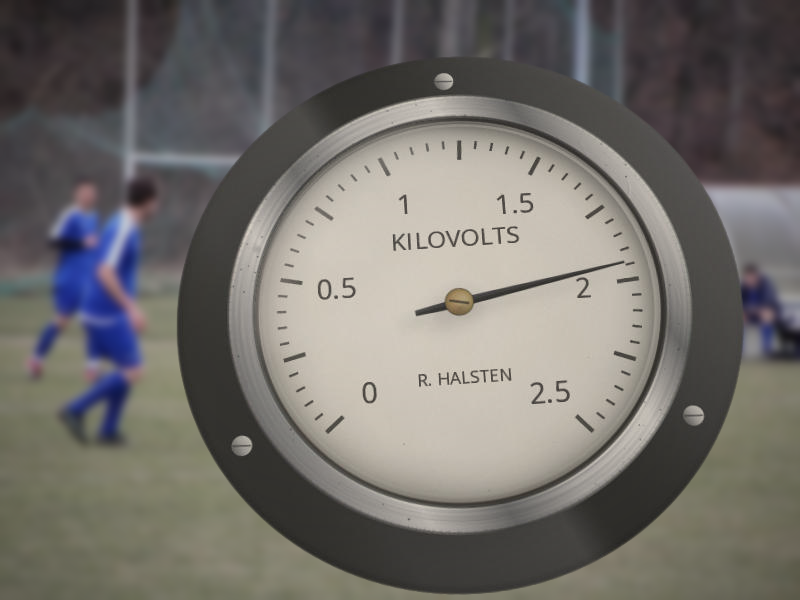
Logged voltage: 1.95 kV
